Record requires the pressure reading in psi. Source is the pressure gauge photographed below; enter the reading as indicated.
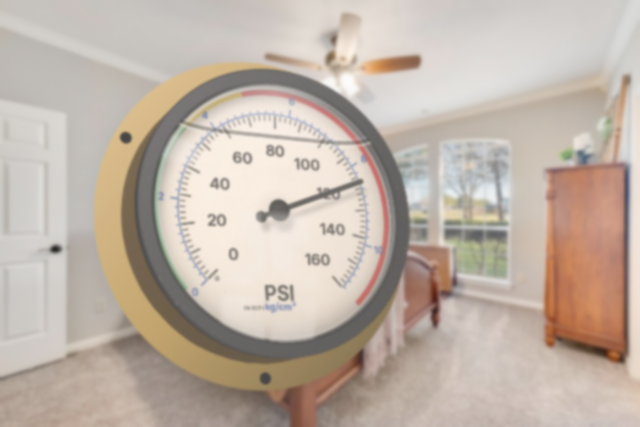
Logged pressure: 120 psi
